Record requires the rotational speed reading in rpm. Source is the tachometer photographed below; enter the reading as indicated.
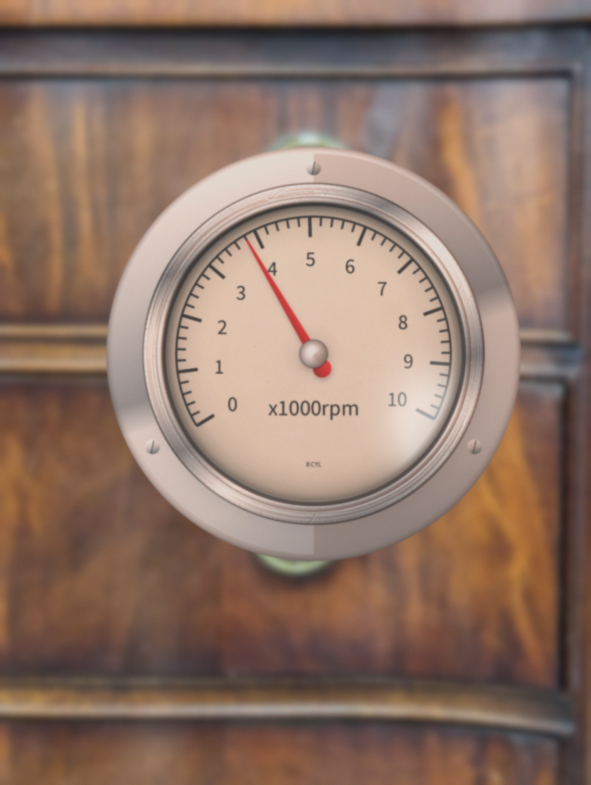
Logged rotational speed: 3800 rpm
